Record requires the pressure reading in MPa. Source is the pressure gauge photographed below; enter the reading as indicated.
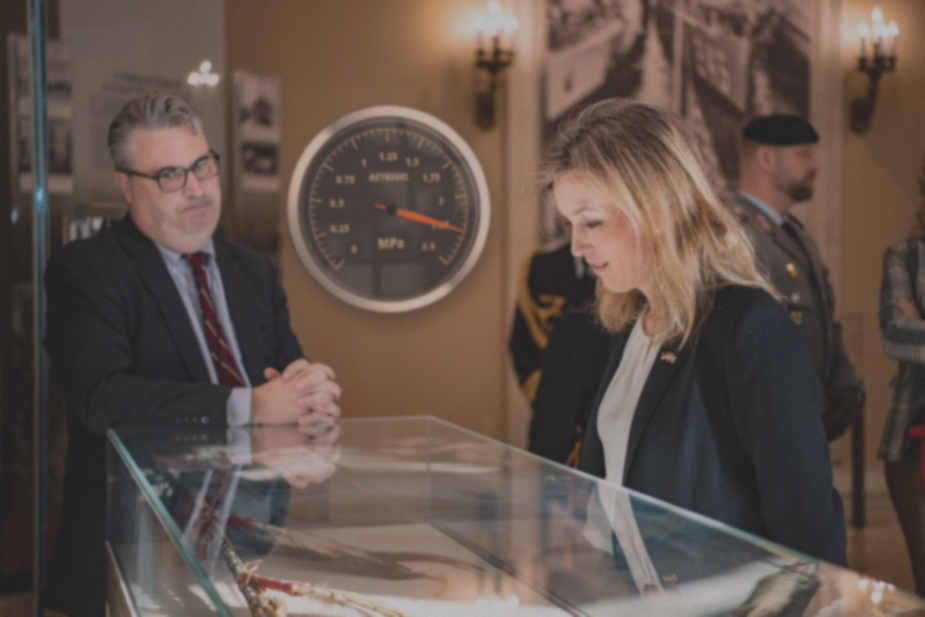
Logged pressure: 2.25 MPa
